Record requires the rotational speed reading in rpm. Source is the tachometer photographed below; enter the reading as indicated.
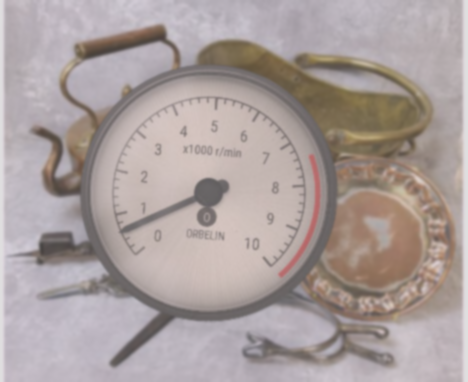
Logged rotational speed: 600 rpm
